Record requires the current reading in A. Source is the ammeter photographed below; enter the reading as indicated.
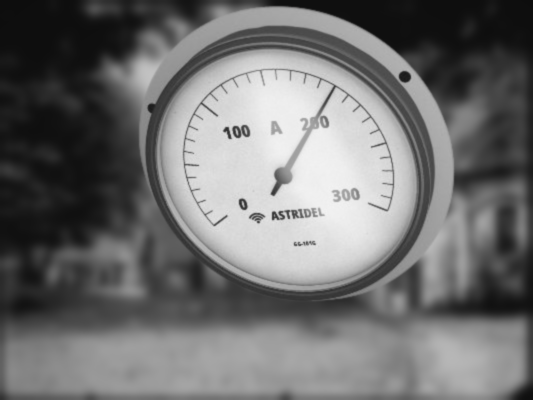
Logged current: 200 A
